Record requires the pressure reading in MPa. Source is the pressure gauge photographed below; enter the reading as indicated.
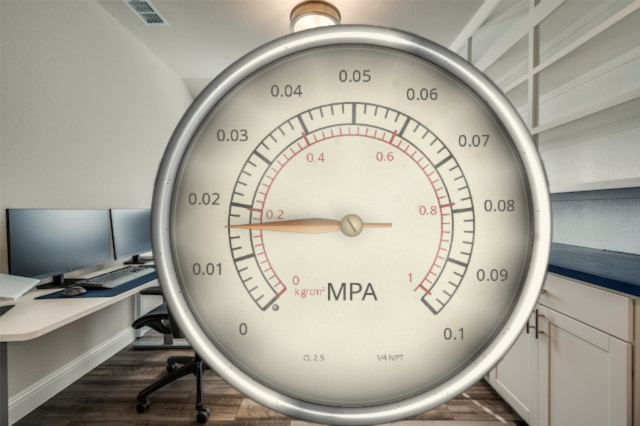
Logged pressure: 0.016 MPa
